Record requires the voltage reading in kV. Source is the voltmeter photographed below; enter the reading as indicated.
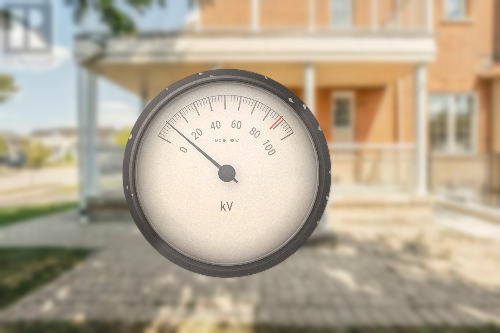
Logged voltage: 10 kV
